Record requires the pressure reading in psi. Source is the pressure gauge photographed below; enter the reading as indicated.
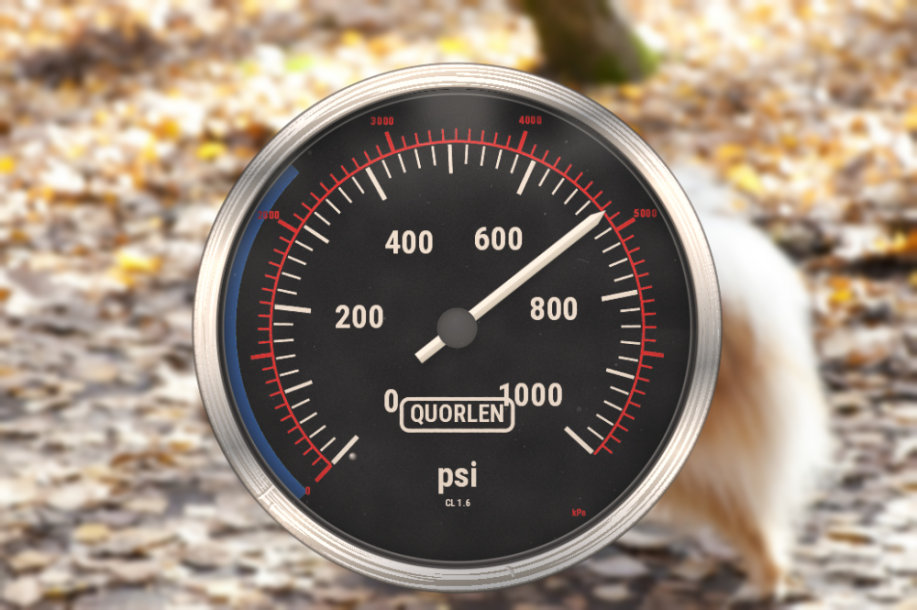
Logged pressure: 700 psi
